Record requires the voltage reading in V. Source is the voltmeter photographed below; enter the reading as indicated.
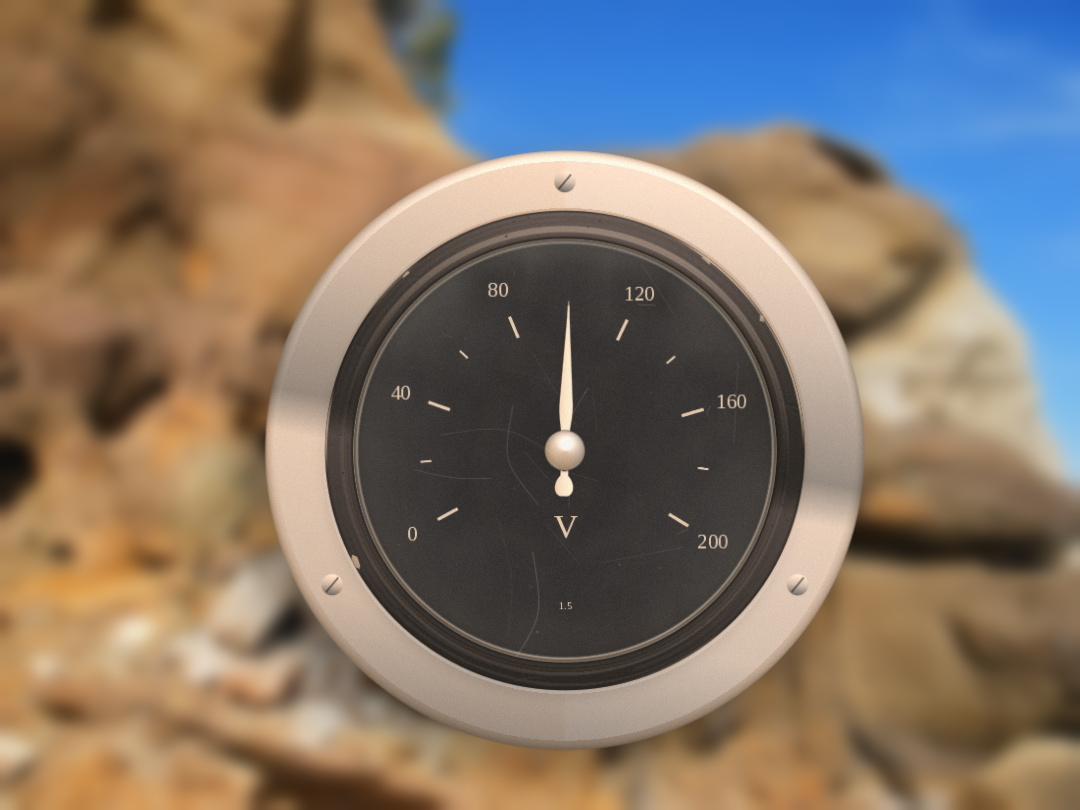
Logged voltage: 100 V
